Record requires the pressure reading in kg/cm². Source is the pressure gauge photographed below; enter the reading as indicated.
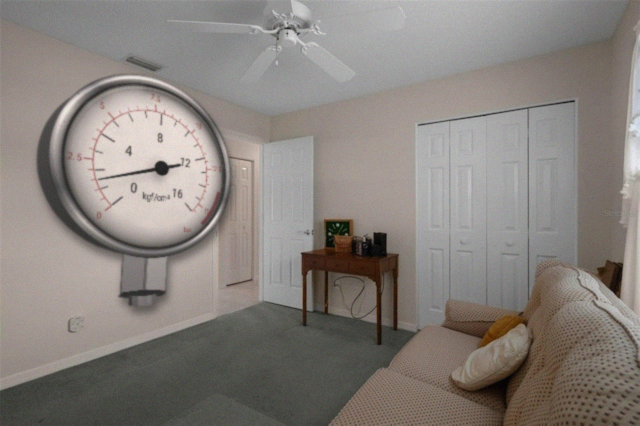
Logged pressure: 1.5 kg/cm²
